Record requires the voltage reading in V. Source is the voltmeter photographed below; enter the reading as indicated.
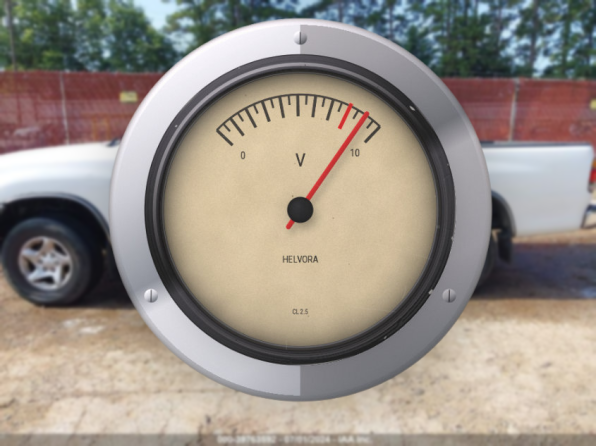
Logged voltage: 9 V
